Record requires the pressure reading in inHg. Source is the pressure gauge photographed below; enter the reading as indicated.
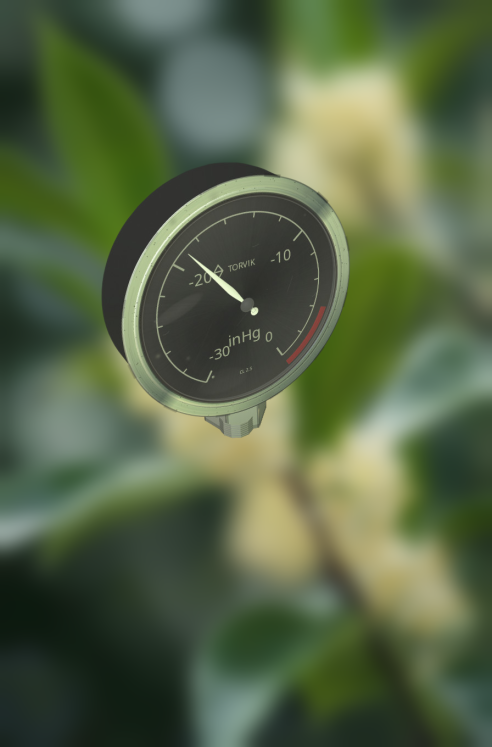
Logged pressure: -19 inHg
